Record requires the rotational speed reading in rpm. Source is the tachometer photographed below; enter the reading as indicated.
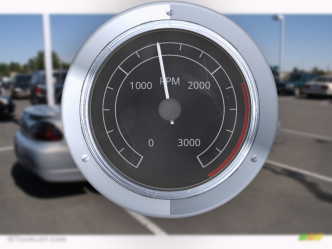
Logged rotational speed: 1400 rpm
